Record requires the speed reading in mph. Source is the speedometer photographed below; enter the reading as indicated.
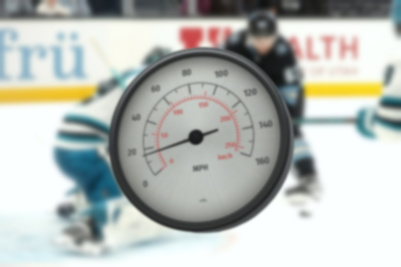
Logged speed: 15 mph
